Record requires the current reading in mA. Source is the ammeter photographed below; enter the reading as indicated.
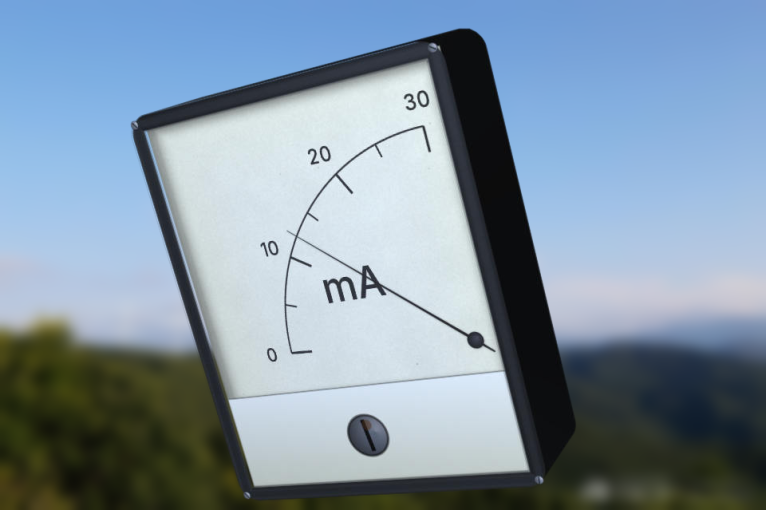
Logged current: 12.5 mA
